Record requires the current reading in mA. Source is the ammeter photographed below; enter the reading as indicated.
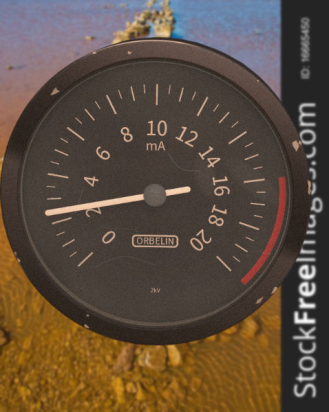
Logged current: 2.5 mA
